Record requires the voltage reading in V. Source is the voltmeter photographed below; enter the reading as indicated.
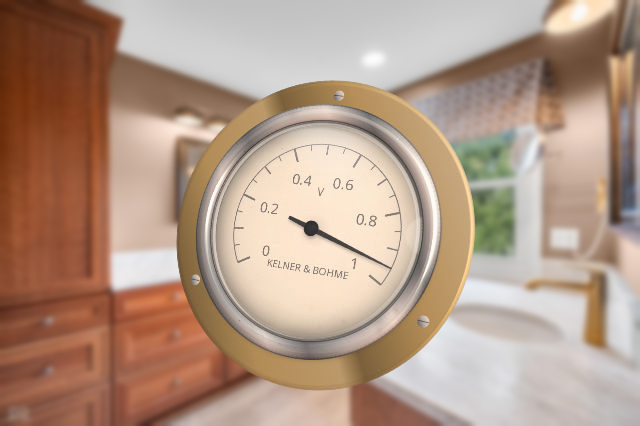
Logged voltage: 0.95 V
